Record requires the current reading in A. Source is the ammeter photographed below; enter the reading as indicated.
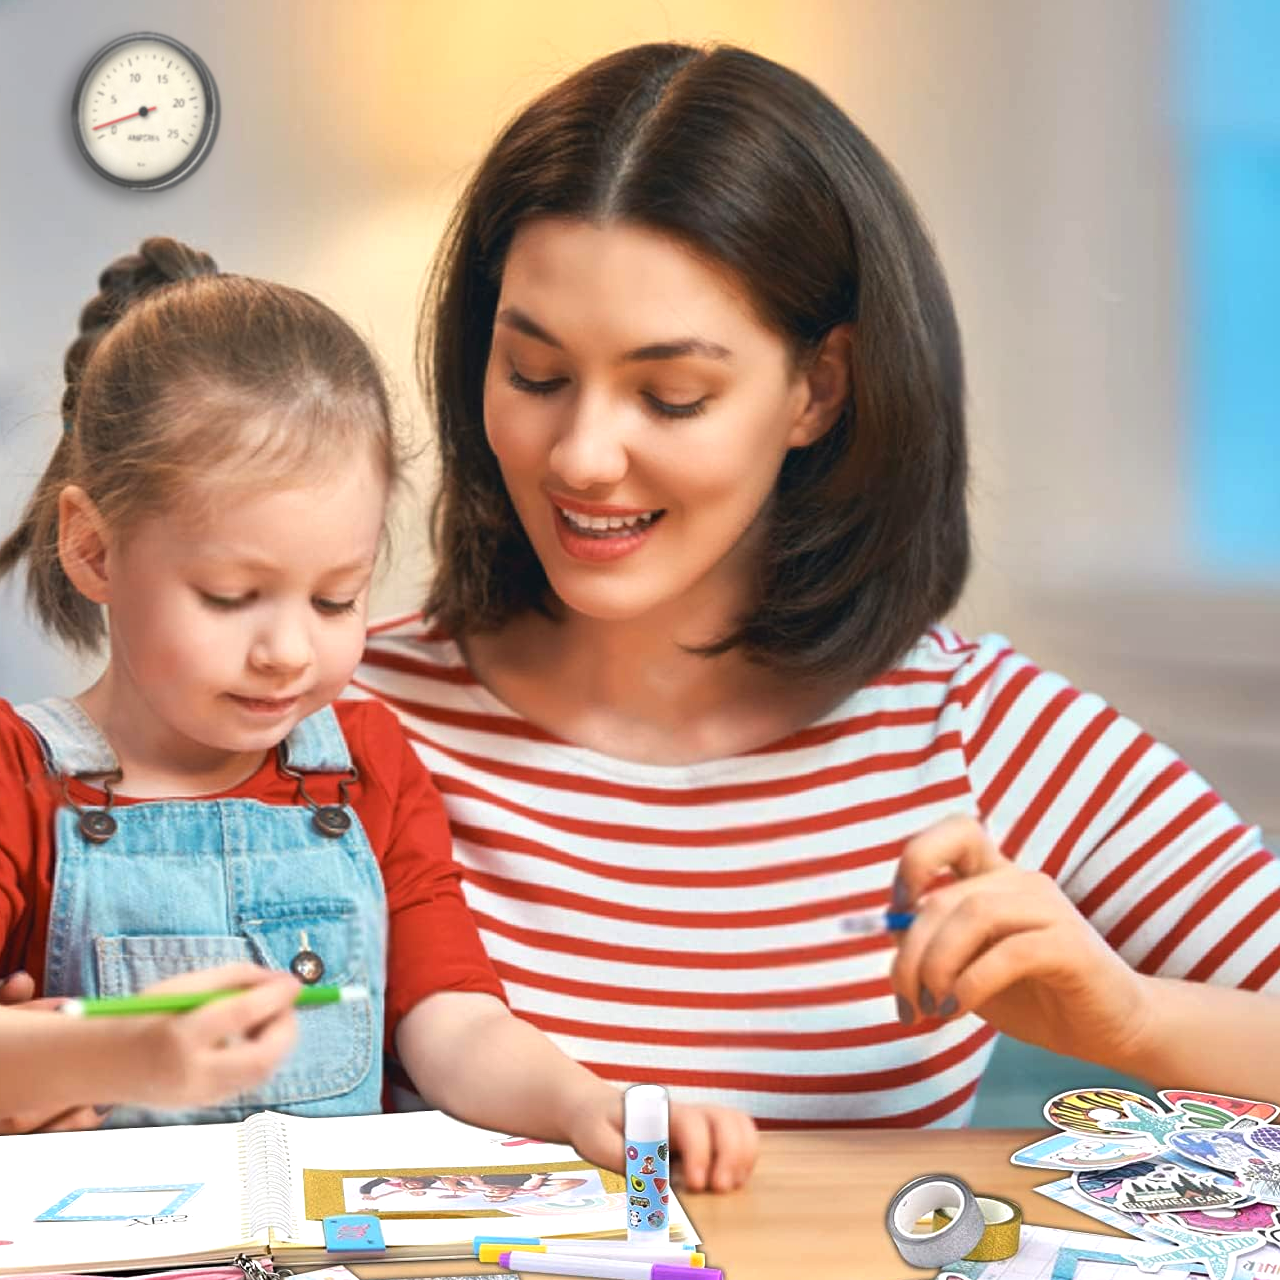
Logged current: 1 A
